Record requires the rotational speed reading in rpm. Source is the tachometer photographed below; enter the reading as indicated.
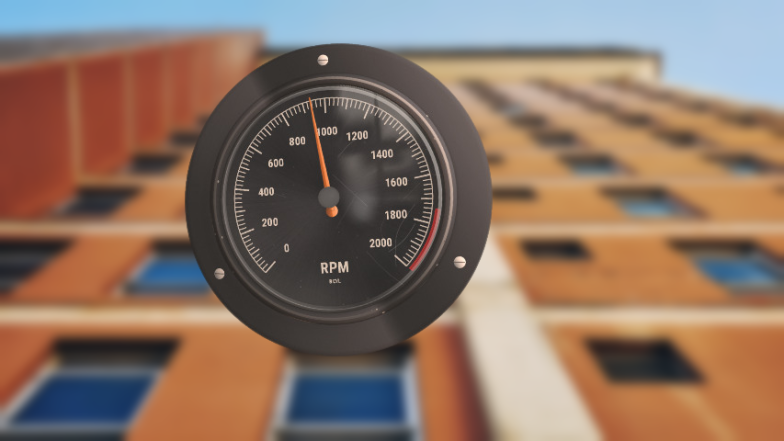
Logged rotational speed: 940 rpm
